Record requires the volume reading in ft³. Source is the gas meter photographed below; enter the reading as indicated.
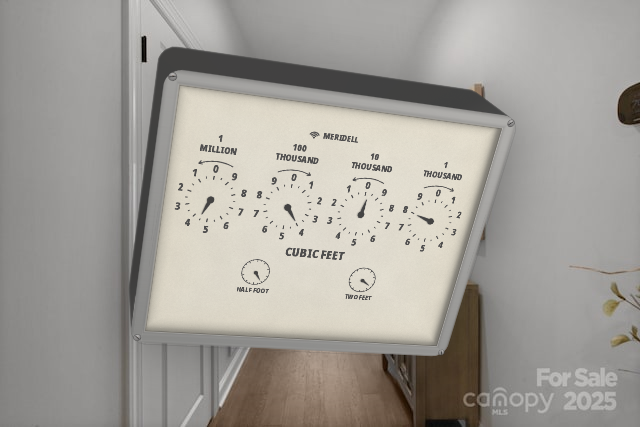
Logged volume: 439800 ft³
